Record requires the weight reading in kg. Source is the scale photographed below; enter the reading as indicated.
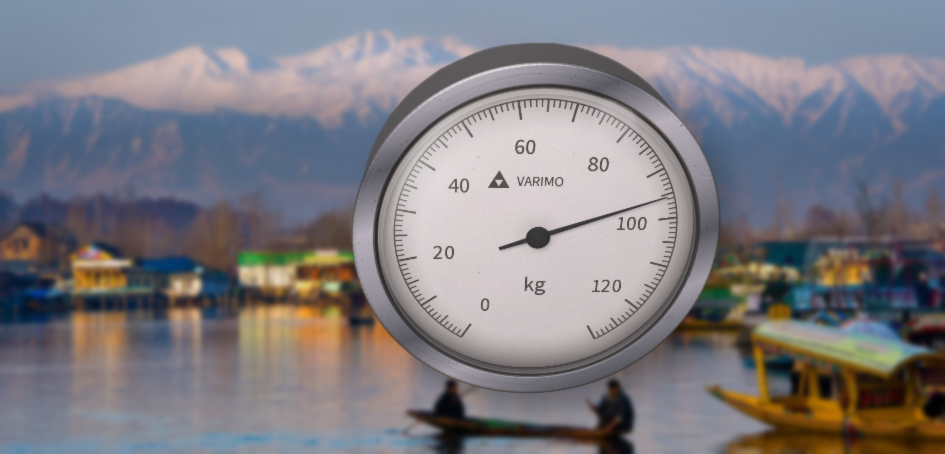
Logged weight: 95 kg
